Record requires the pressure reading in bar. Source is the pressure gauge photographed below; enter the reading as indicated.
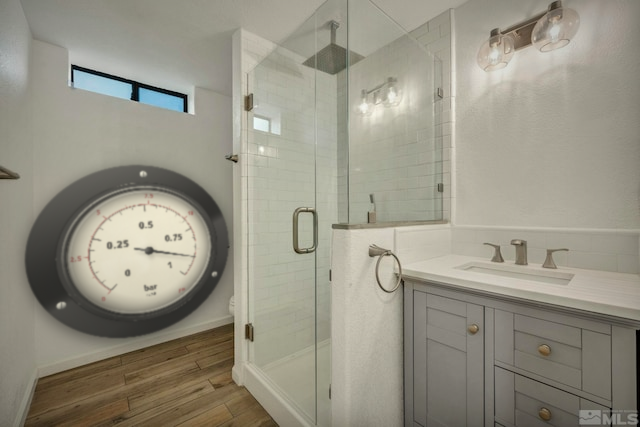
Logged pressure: 0.9 bar
